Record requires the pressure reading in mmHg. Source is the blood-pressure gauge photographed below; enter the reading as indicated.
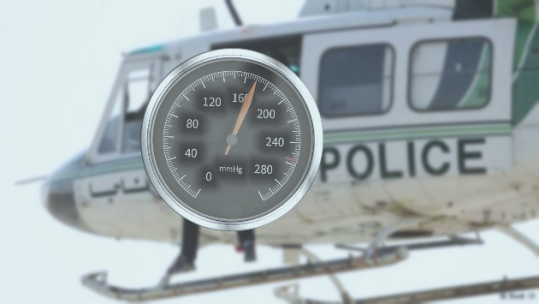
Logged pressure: 170 mmHg
